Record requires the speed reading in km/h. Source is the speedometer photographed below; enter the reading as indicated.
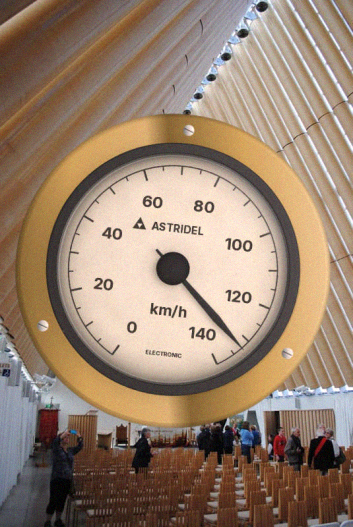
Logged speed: 132.5 km/h
